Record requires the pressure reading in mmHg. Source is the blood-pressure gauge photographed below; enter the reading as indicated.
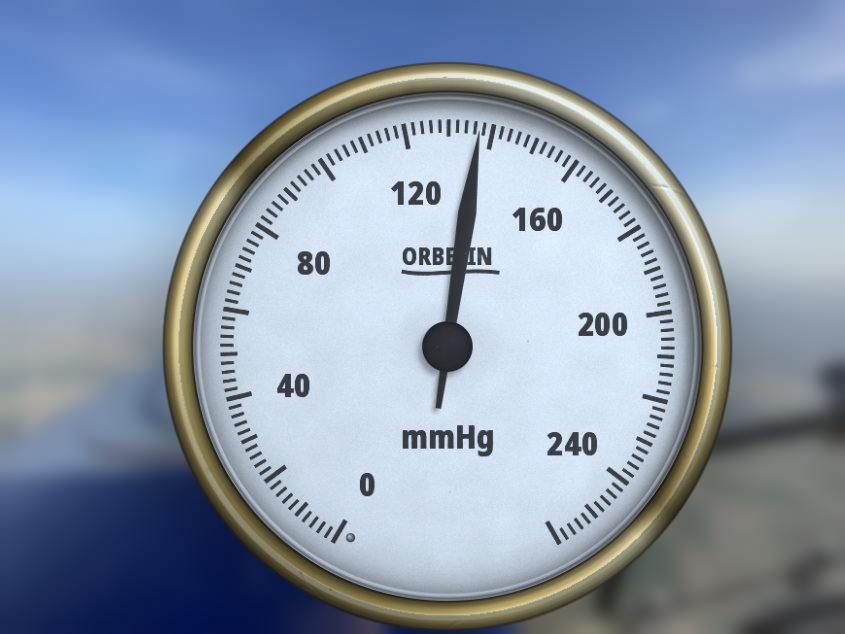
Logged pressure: 137 mmHg
